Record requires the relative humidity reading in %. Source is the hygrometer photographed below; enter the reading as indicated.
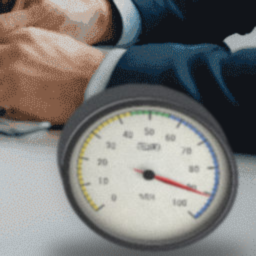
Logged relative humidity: 90 %
